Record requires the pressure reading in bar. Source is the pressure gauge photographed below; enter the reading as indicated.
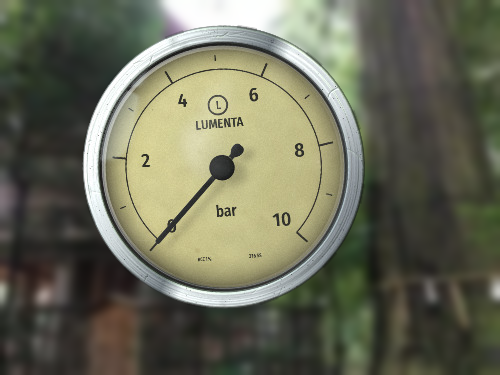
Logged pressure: 0 bar
